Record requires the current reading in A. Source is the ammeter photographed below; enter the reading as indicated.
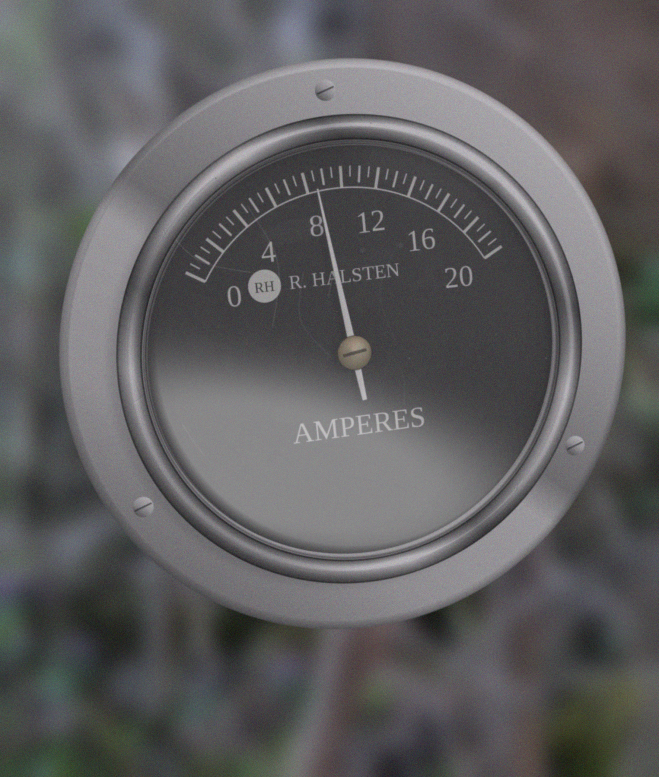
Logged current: 8.5 A
